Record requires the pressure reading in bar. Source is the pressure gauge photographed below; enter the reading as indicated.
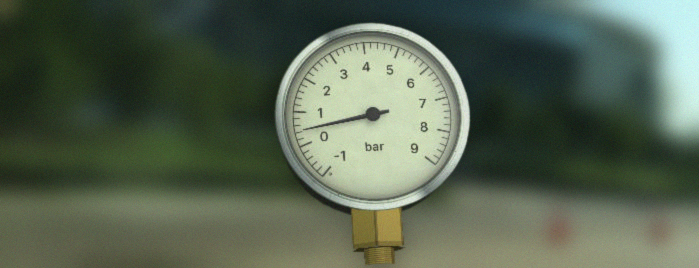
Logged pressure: 0.4 bar
